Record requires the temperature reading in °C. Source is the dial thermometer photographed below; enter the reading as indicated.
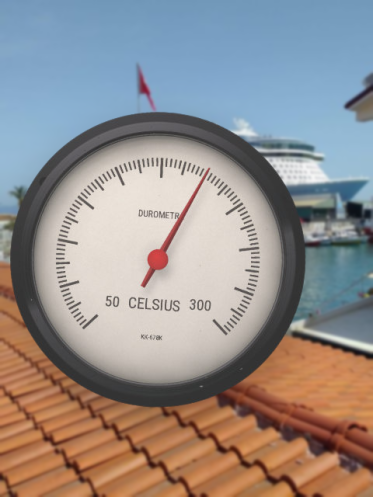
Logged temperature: 200 °C
